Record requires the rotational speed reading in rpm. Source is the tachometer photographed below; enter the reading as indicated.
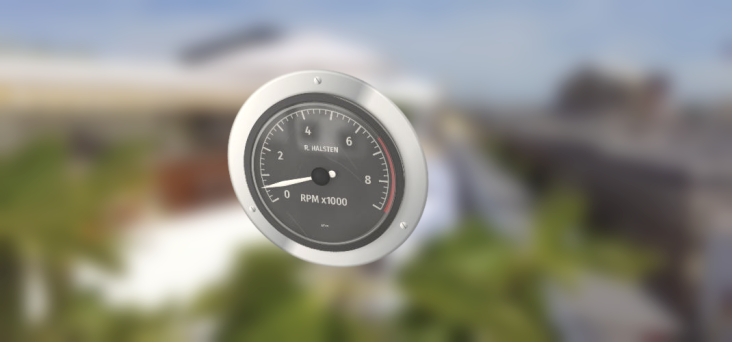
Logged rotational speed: 600 rpm
